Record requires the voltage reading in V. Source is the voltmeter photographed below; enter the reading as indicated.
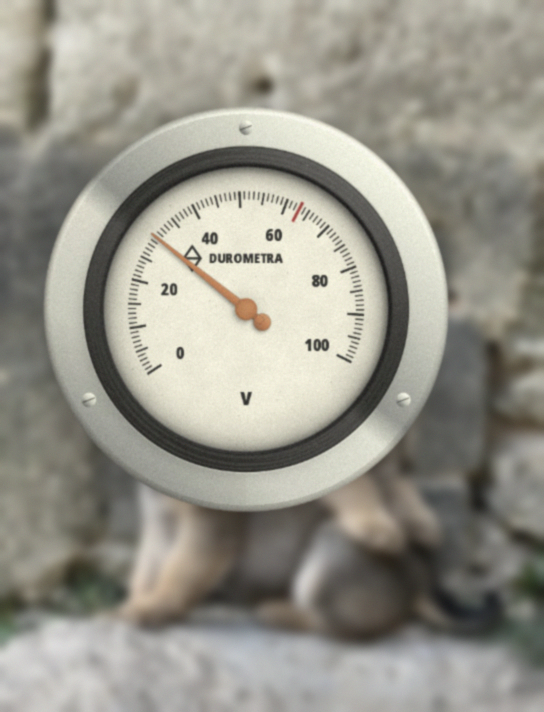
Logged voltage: 30 V
